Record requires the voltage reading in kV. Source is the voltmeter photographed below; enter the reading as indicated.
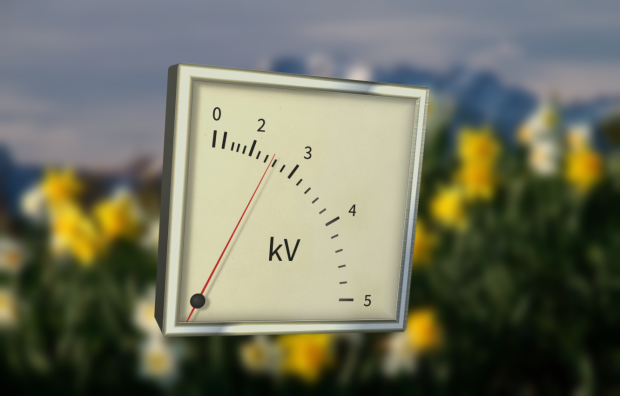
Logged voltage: 2.5 kV
